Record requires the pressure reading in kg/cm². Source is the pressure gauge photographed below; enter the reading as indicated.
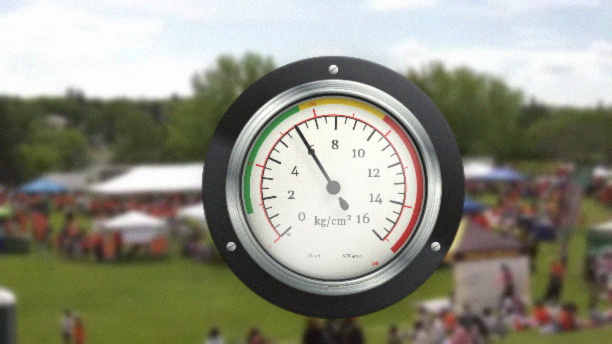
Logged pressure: 6 kg/cm²
